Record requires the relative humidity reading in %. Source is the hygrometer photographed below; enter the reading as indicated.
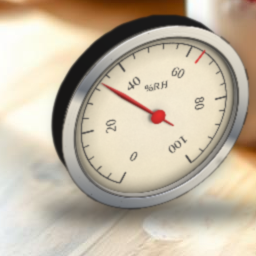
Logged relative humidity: 34 %
